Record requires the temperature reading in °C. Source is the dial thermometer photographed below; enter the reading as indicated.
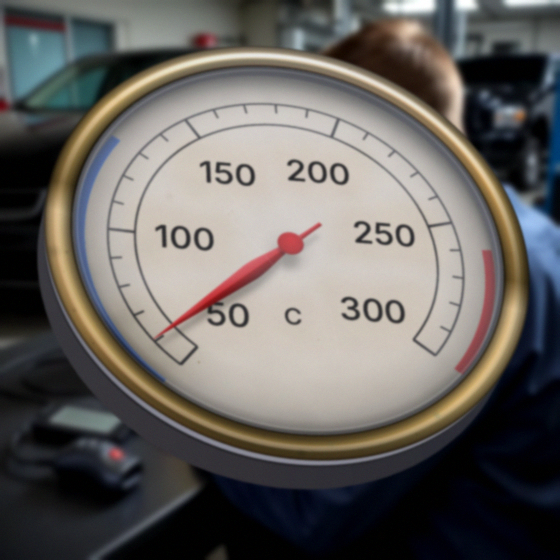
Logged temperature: 60 °C
